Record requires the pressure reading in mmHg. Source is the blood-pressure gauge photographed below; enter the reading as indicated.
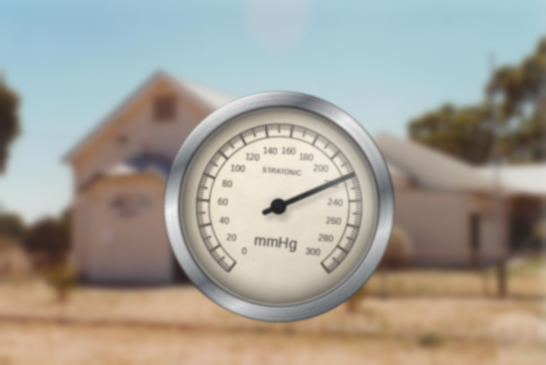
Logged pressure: 220 mmHg
